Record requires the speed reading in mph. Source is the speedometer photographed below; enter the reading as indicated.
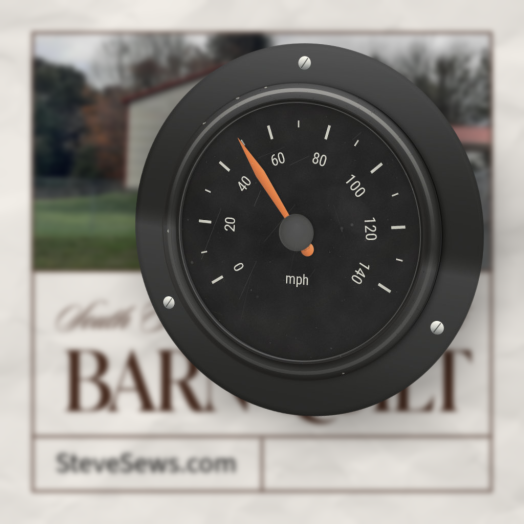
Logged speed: 50 mph
